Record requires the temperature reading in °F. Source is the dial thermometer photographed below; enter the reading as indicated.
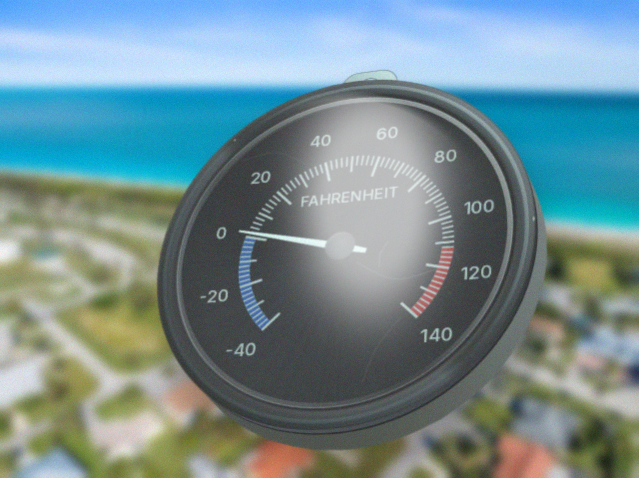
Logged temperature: 0 °F
